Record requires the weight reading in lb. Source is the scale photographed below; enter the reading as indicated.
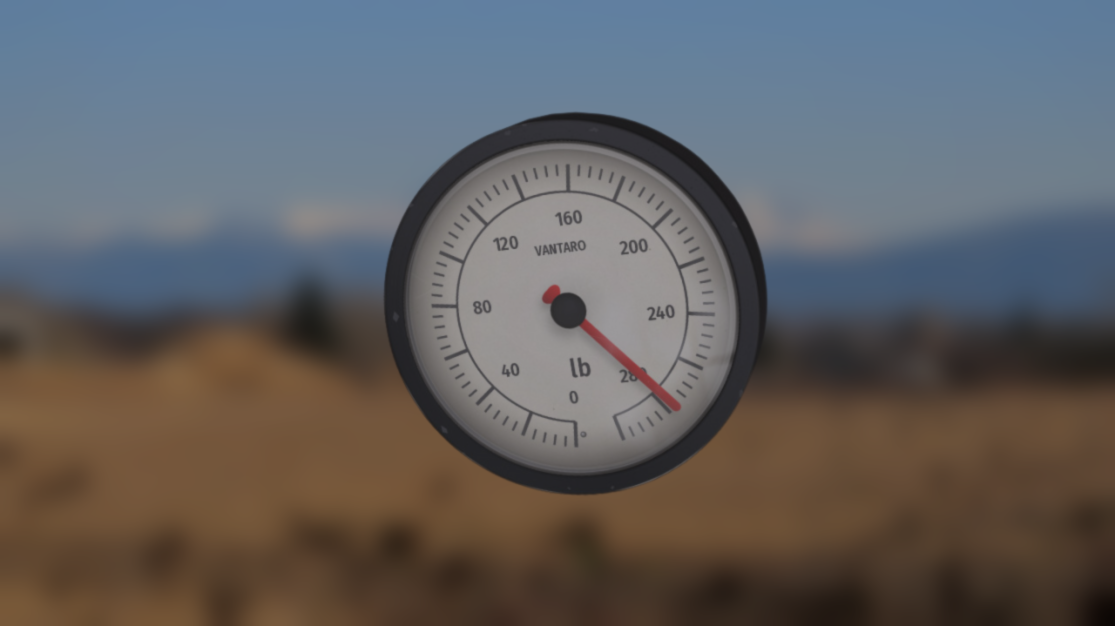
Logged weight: 276 lb
